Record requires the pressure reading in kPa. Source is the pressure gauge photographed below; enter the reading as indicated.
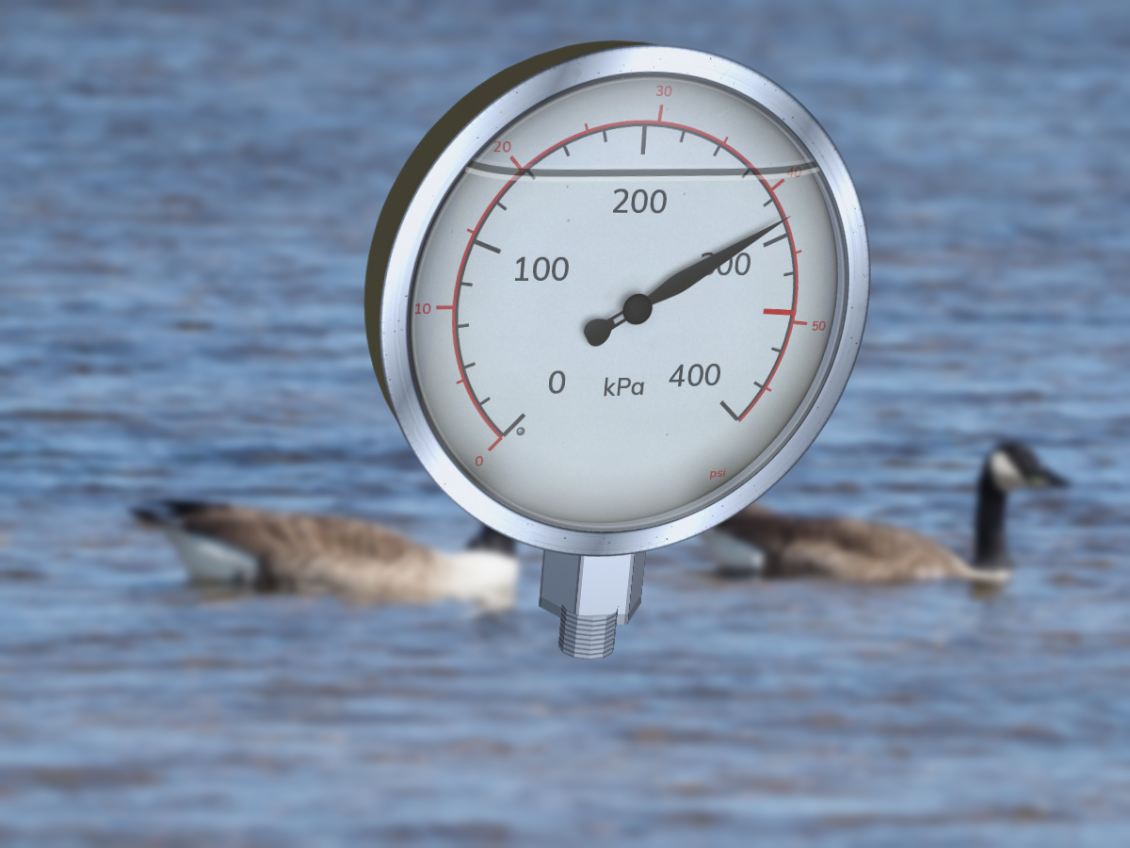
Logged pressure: 290 kPa
